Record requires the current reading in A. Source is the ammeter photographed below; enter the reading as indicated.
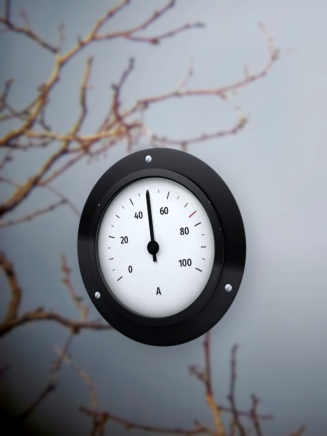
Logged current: 50 A
